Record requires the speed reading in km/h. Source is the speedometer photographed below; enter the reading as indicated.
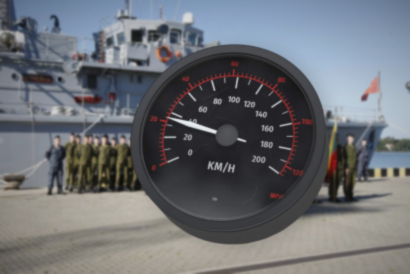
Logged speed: 35 km/h
